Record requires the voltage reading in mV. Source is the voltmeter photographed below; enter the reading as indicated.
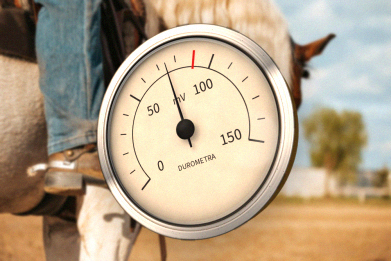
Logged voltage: 75 mV
